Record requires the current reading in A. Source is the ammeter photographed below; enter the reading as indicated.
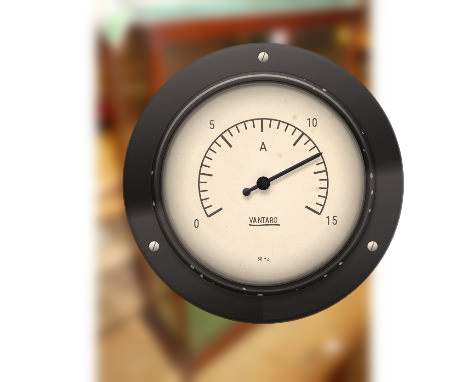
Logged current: 11.5 A
